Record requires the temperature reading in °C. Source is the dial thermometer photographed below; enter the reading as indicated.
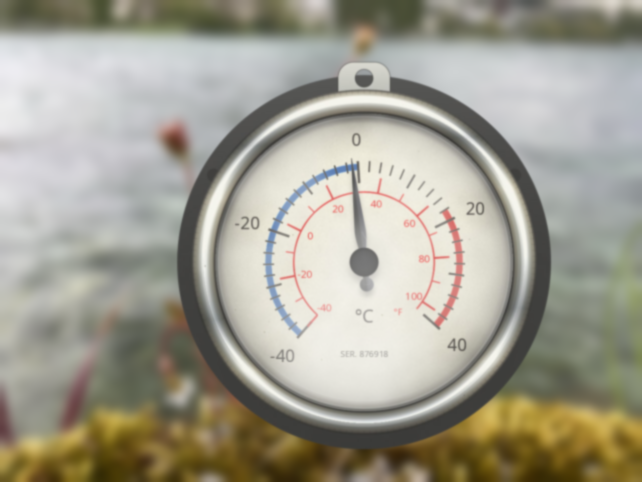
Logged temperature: -1 °C
